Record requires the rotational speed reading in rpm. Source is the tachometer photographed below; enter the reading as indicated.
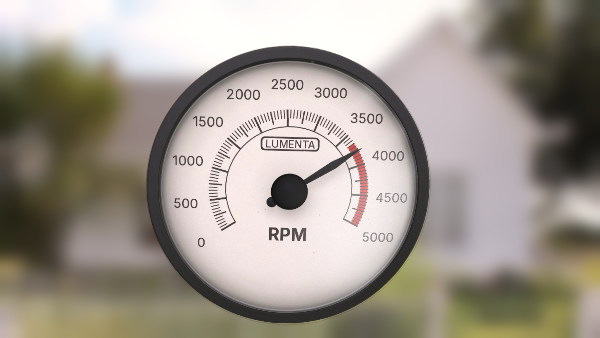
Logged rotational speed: 3750 rpm
